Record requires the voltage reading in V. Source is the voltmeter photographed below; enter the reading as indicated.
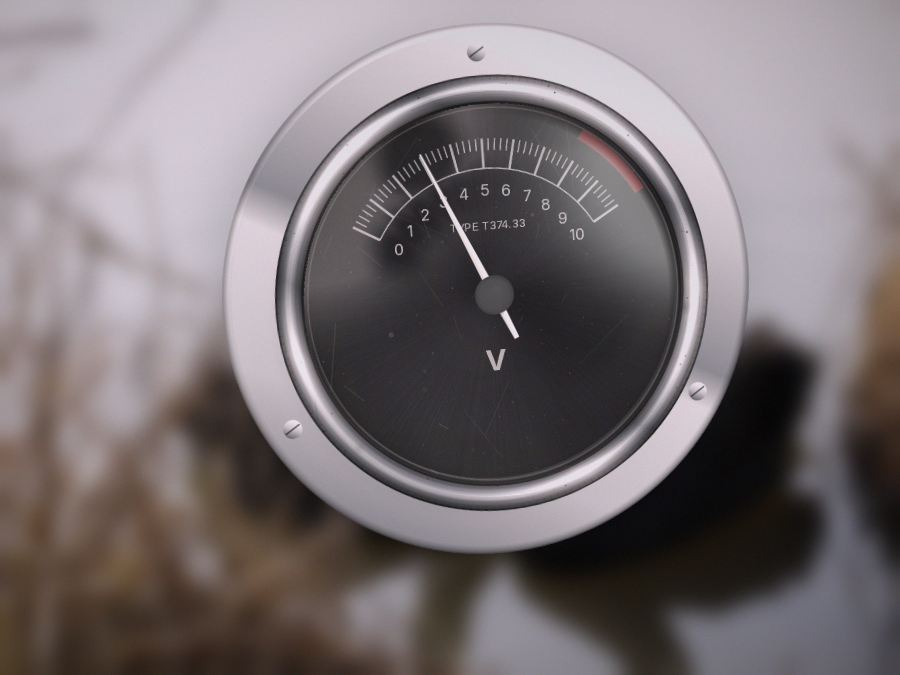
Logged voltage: 3 V
